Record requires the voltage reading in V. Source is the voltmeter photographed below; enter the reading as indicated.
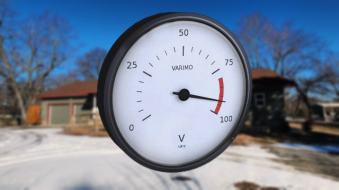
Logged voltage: 92.5 V
